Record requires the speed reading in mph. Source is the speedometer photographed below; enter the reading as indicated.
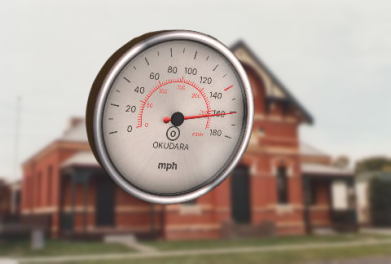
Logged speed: 160 mph
